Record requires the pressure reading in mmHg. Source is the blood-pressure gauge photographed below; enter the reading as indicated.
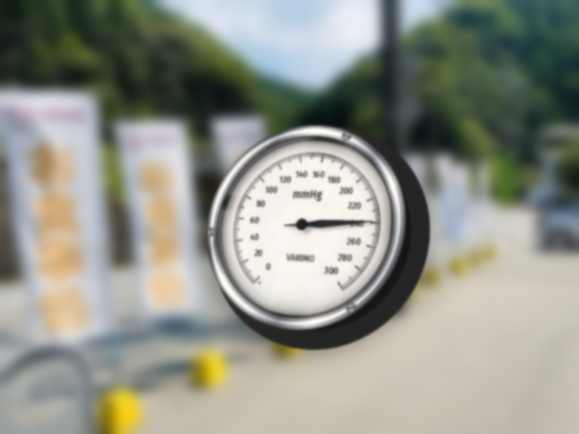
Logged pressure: 240 mmHg
